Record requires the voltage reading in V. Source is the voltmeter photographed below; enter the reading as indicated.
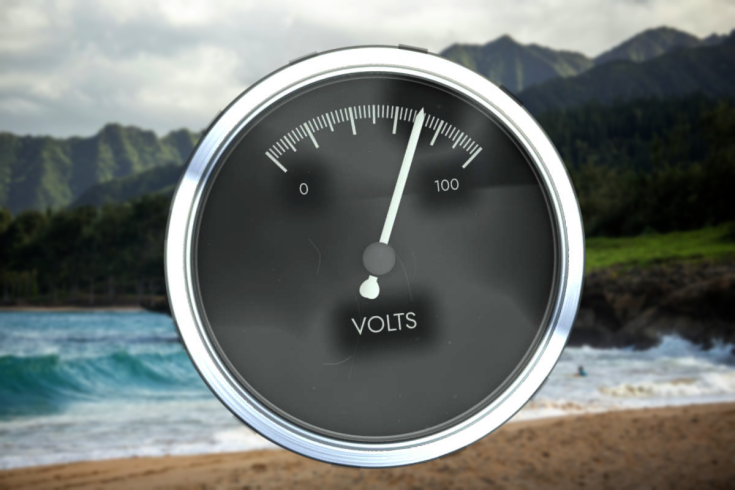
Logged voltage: 70 V
